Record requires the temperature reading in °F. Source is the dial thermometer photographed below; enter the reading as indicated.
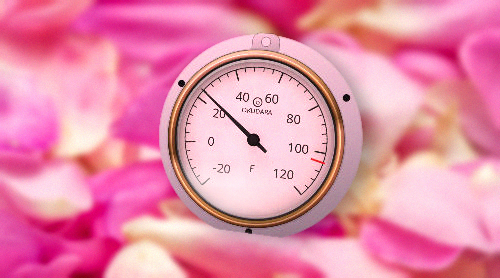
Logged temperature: 24 °F
